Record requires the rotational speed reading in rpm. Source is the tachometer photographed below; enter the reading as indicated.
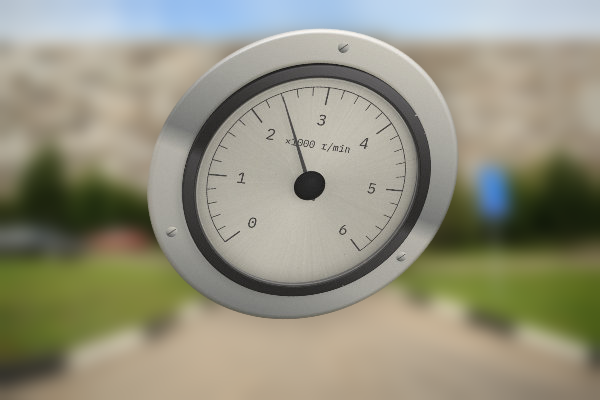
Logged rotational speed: 2400 rpm
